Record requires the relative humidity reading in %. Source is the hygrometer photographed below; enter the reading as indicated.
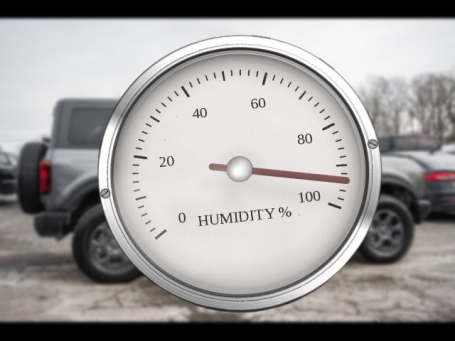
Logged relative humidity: 94 %
